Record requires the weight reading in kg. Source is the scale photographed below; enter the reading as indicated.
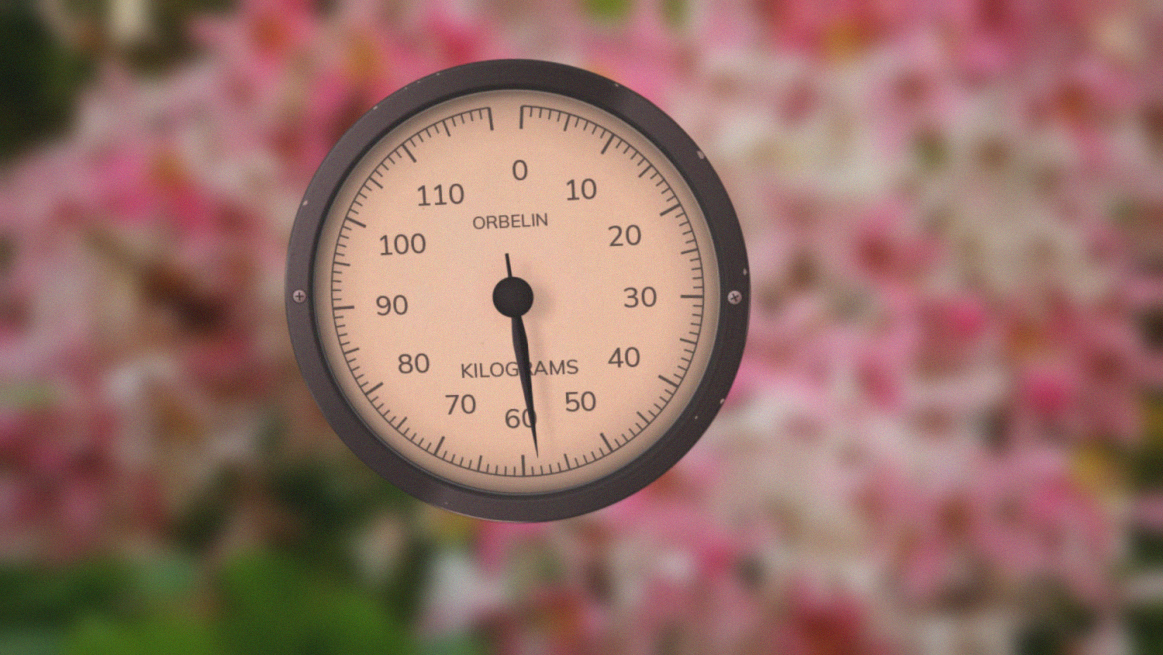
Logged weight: 58 kg
